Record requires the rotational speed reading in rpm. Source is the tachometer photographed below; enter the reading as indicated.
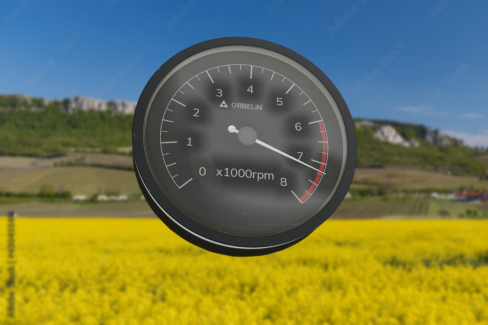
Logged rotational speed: 7250 rpm
